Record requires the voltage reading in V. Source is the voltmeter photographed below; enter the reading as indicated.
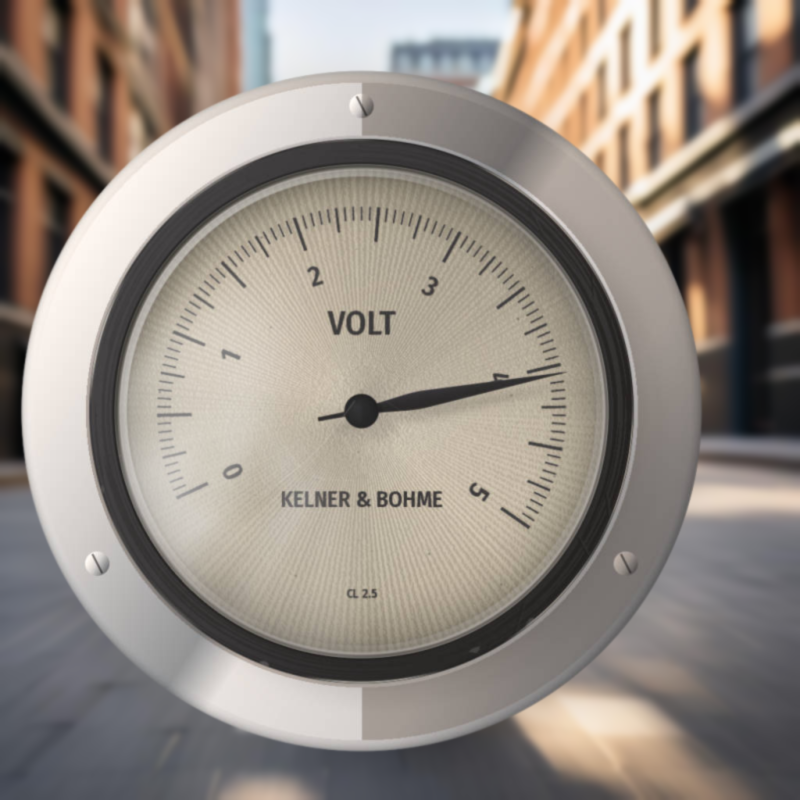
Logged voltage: 4.05 V
